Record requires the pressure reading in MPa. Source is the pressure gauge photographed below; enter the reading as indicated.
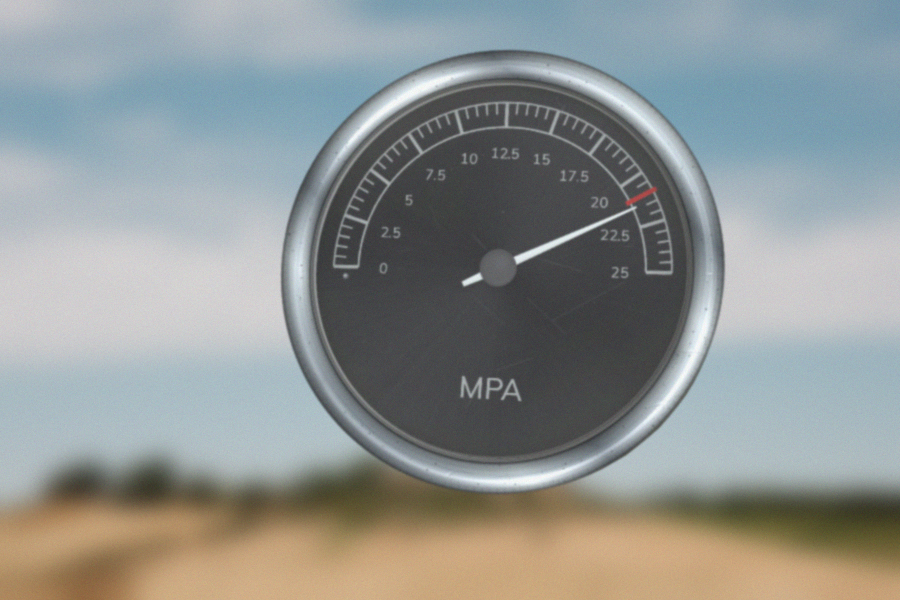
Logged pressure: 21.5 MPa
